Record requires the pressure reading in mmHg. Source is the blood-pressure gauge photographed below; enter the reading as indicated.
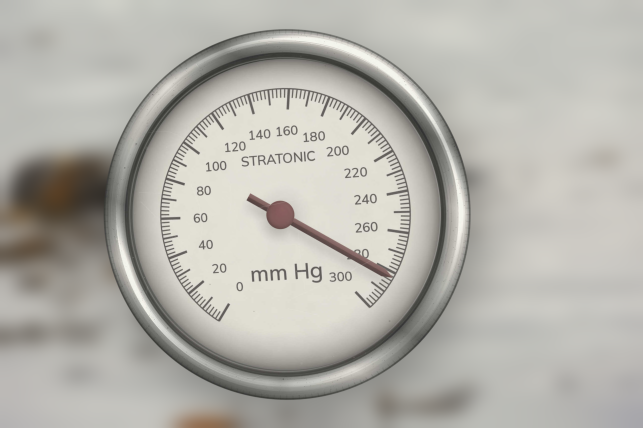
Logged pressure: 282 mmHg
